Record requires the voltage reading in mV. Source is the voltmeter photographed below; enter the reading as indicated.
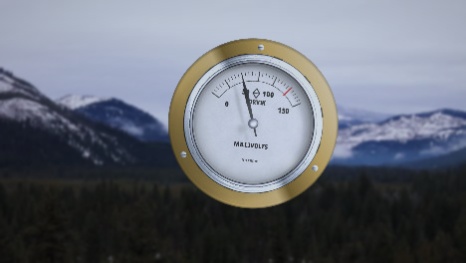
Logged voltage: 50 mV
